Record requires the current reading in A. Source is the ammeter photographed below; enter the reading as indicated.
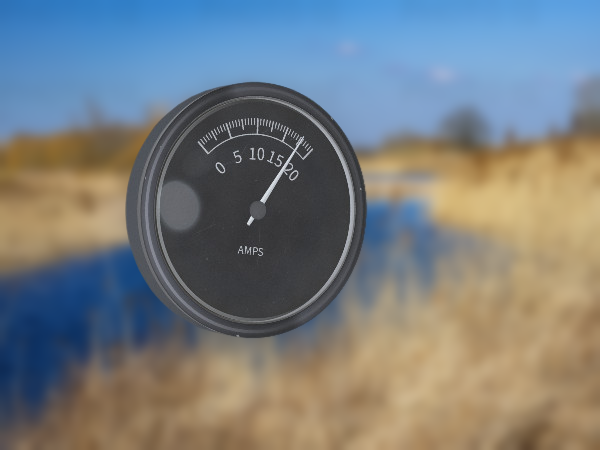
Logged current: 17.5 A
